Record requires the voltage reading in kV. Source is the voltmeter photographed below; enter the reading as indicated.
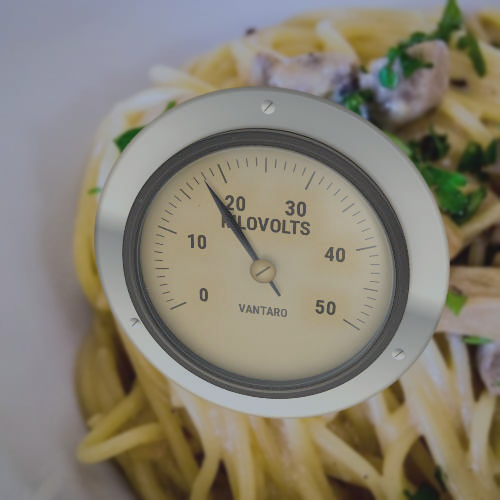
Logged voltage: 18 kV
